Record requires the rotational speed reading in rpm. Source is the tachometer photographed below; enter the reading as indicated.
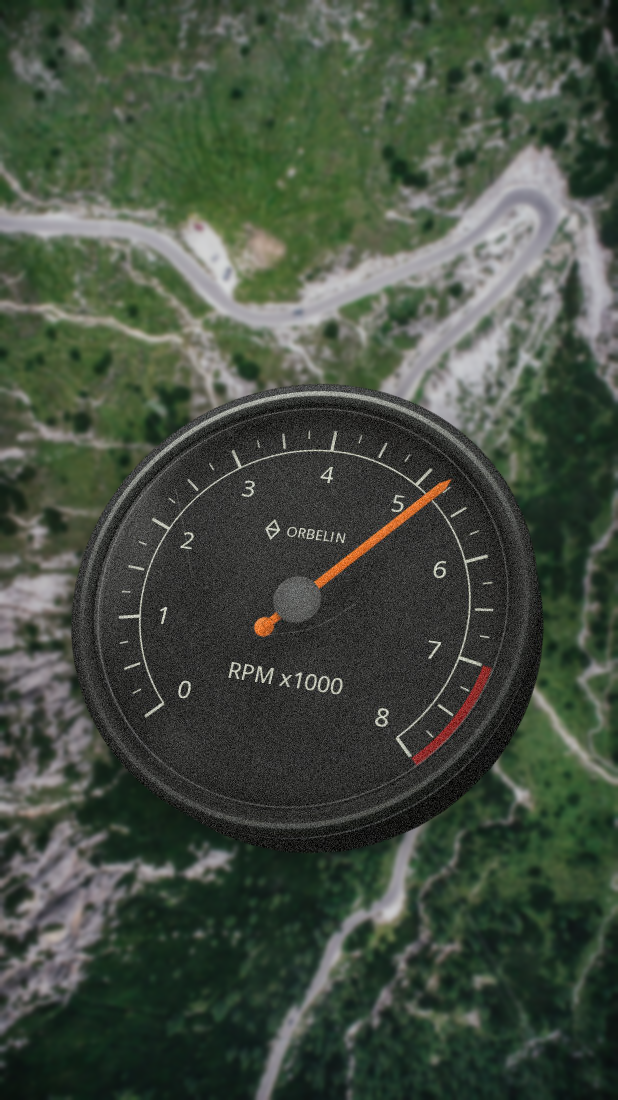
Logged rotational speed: 5250 rpm
